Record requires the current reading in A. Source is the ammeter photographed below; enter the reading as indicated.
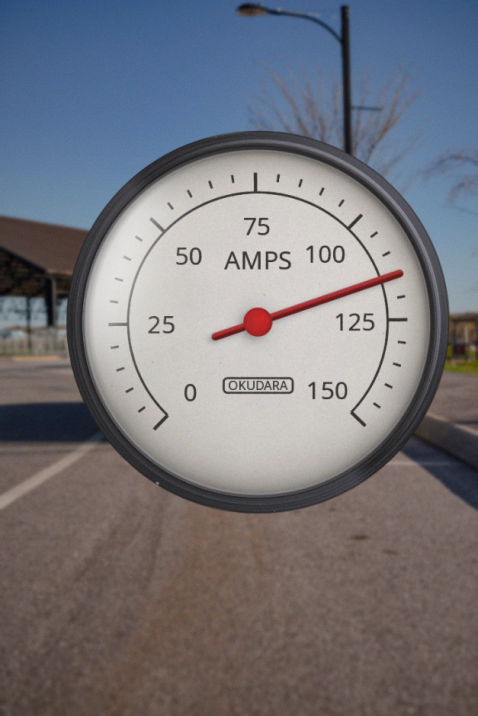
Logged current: 115 A
